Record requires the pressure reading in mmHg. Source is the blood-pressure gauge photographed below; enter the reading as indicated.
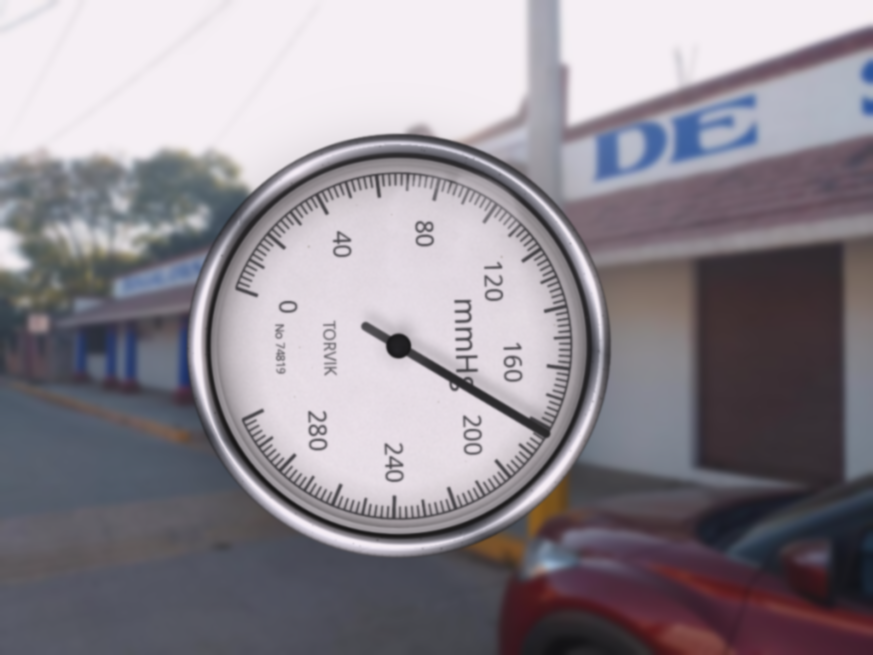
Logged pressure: 182 mmHg
